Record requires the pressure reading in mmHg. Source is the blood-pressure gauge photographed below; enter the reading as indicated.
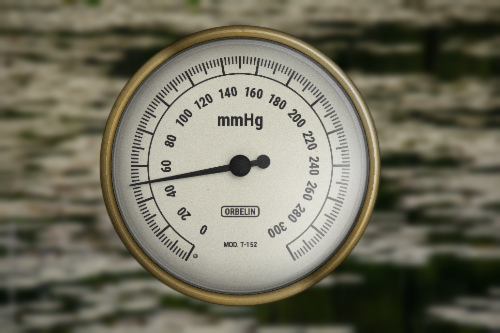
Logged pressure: 50 mmHg
